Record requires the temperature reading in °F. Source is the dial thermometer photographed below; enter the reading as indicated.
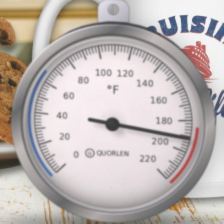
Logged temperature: 190 °F
